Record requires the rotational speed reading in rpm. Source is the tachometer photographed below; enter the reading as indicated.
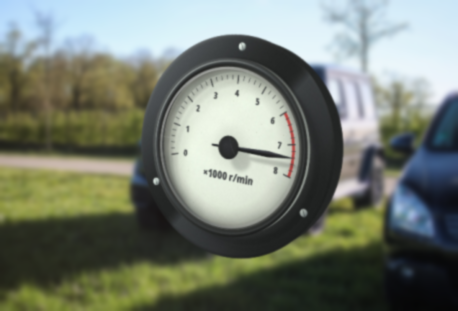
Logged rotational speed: 7400 rpm
